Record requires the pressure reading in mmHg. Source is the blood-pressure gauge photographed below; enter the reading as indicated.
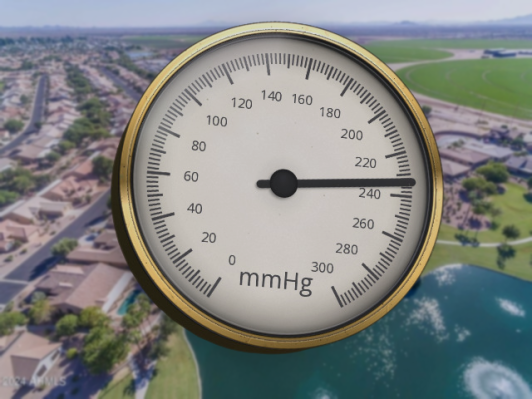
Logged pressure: 234 mmHg
